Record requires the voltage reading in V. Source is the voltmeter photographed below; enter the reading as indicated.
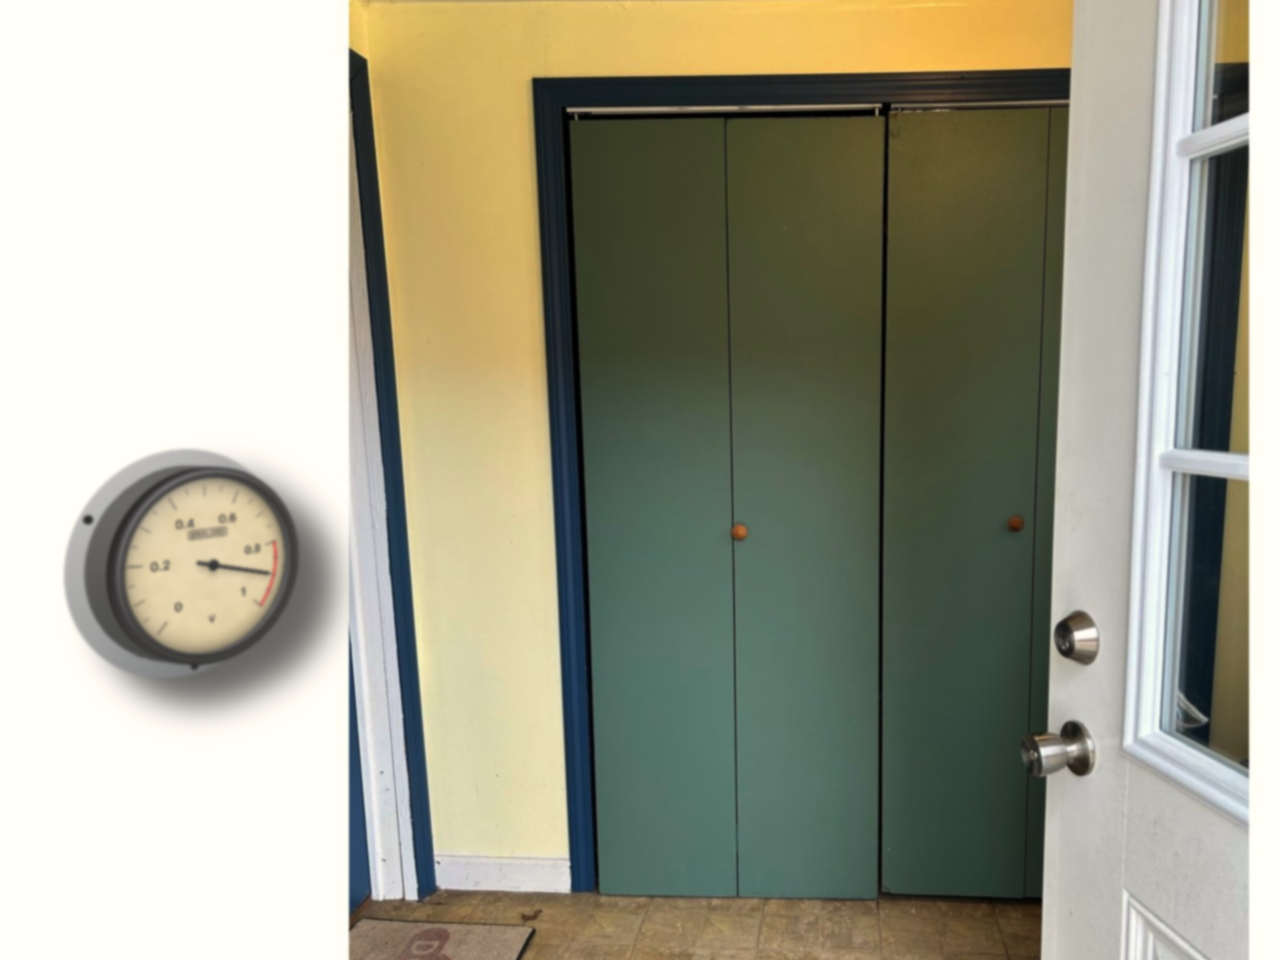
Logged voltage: 0.9 V
